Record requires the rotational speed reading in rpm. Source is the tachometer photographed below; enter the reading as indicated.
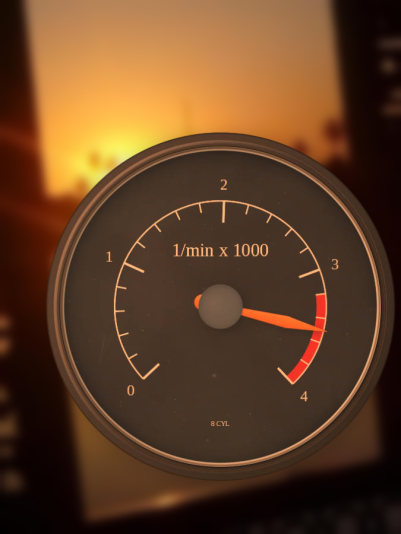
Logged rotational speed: 3500 rpm
